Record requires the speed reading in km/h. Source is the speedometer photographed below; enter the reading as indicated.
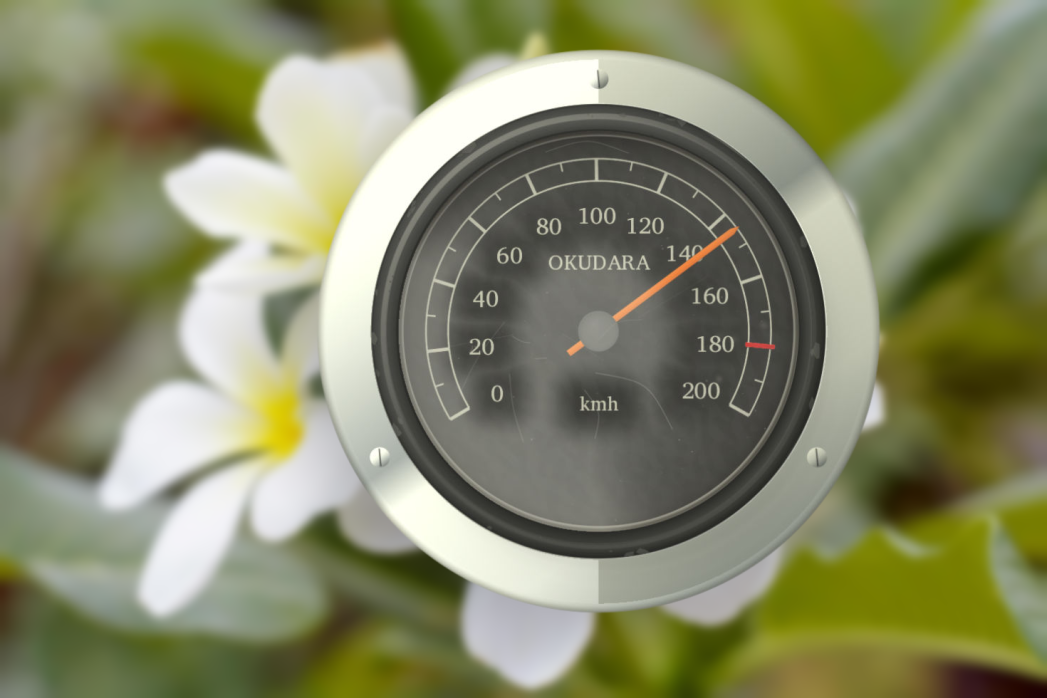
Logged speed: 145 km/h
